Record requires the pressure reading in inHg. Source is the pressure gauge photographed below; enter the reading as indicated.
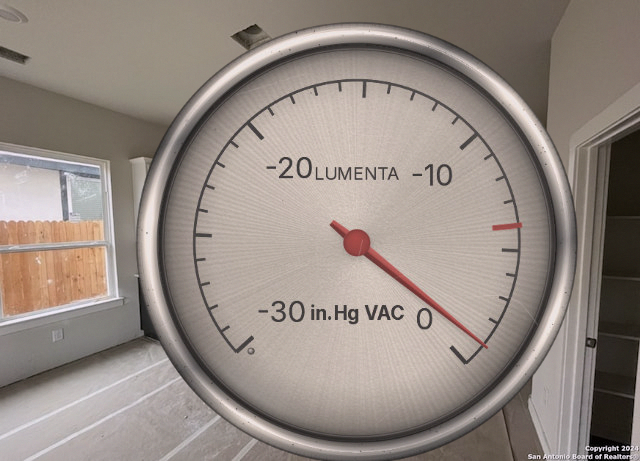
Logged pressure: -1 inHg
